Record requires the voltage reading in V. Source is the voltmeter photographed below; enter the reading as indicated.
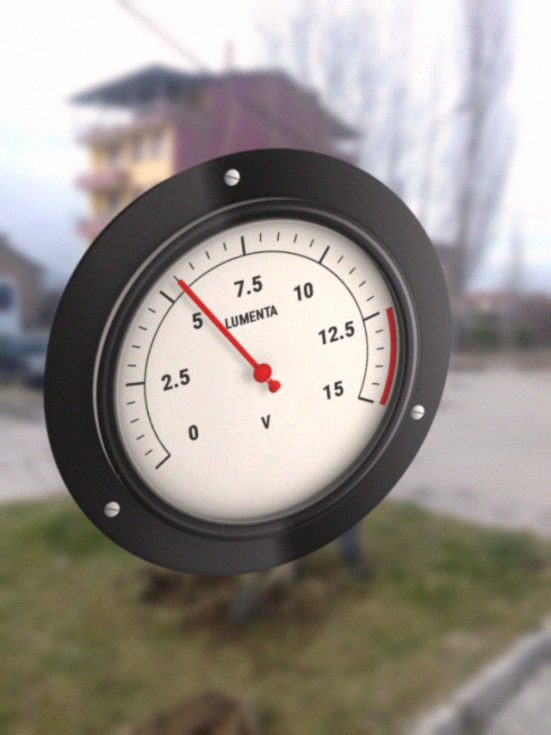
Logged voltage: 5.5 V
